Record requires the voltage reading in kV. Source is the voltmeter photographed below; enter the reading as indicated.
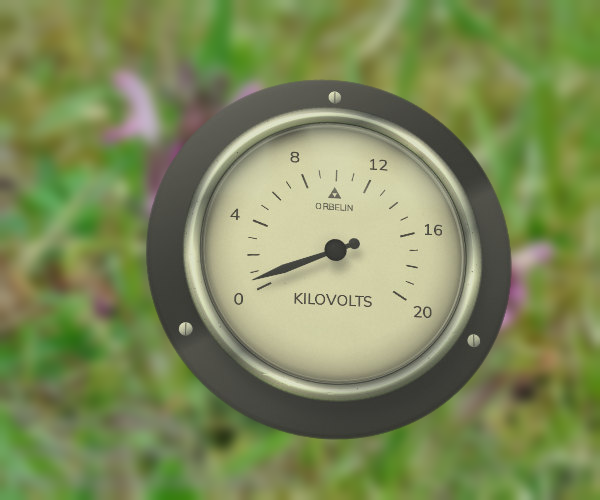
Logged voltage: 0.5 kV
